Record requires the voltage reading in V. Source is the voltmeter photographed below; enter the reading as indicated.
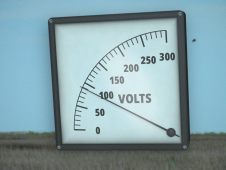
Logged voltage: 90 V
